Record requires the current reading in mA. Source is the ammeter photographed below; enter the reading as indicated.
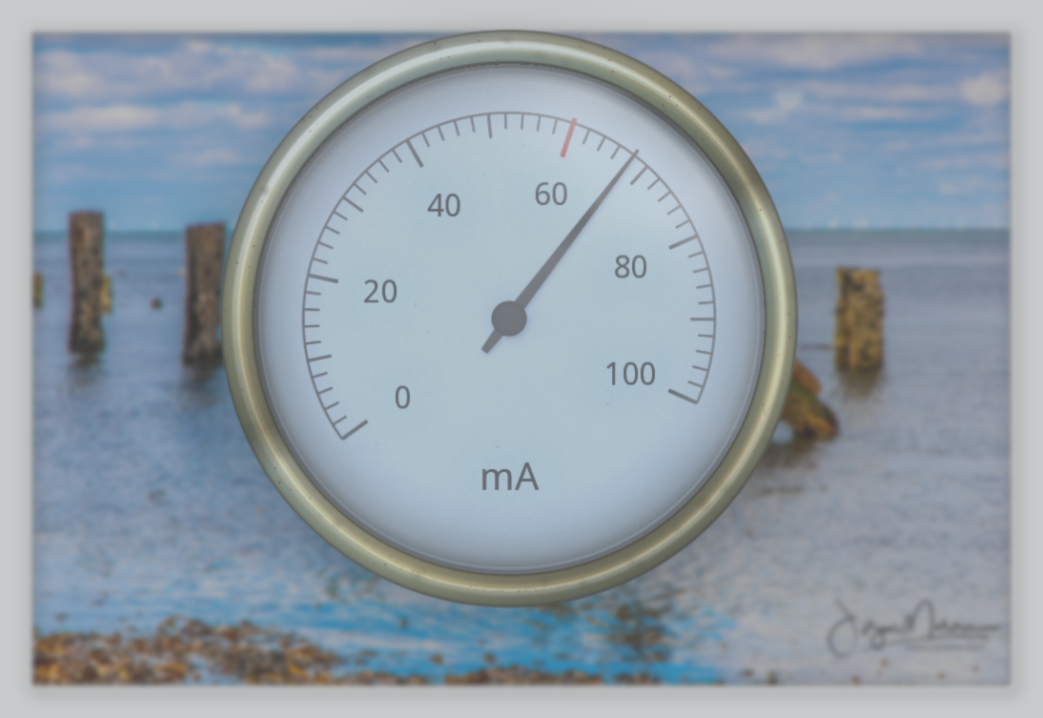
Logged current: 68 mA
